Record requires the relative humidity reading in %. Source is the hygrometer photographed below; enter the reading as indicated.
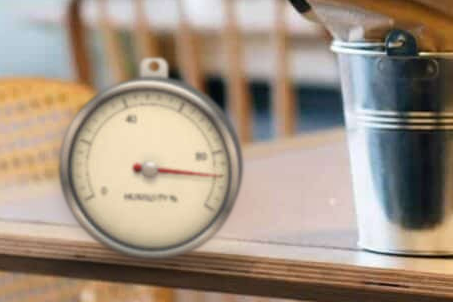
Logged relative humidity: 88 %
